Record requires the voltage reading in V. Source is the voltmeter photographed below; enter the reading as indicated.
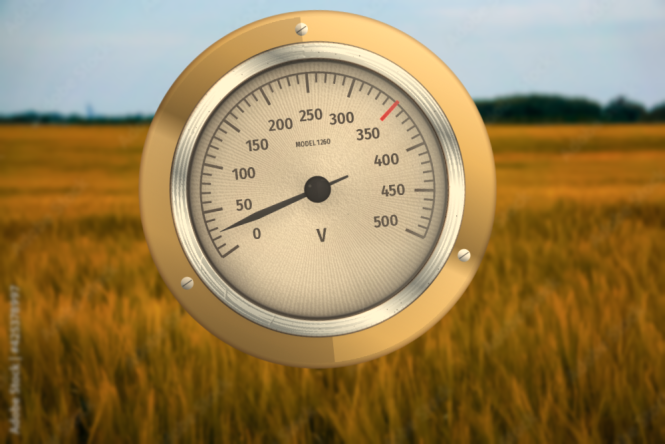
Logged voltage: 25 V
